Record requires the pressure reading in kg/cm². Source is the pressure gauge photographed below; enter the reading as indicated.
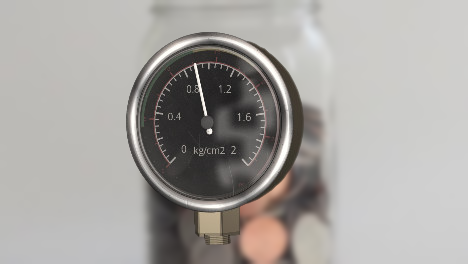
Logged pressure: 0.9 kg/cm²
